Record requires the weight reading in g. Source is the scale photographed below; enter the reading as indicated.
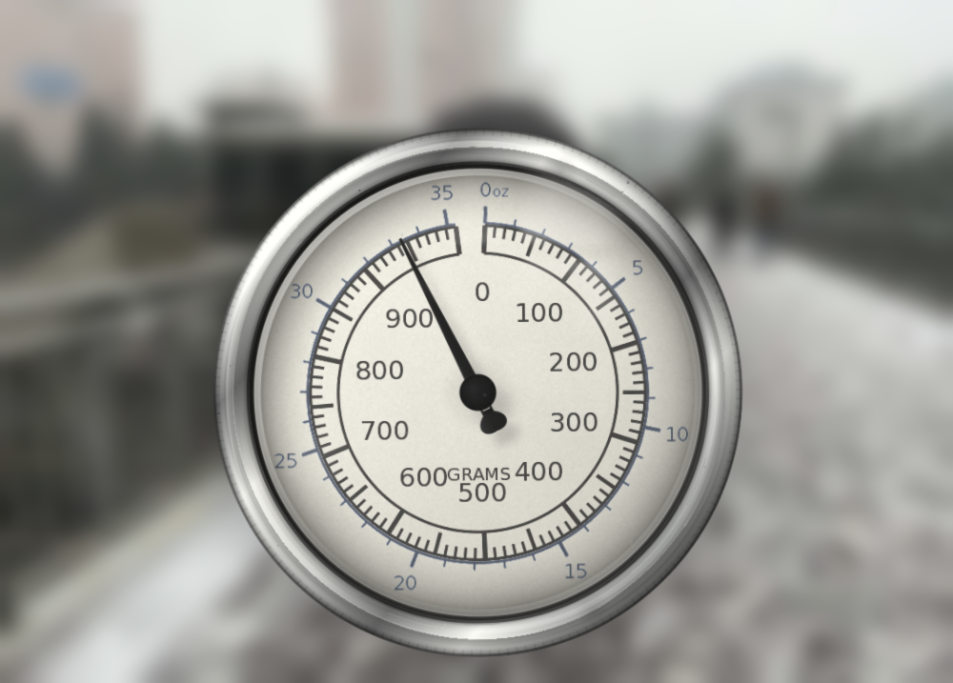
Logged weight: 945 g
